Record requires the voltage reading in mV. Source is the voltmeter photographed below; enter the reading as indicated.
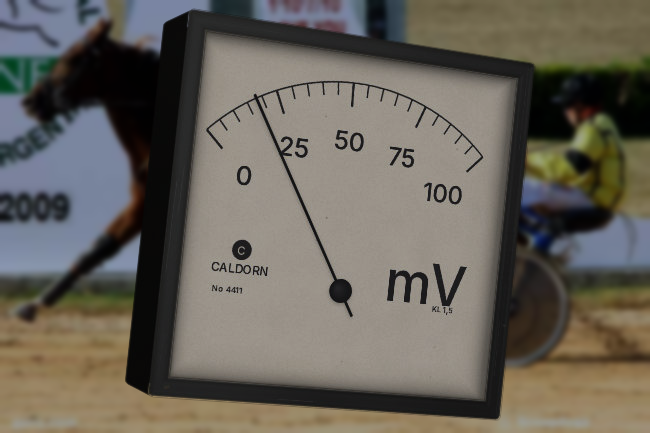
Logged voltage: 17.5 mV
